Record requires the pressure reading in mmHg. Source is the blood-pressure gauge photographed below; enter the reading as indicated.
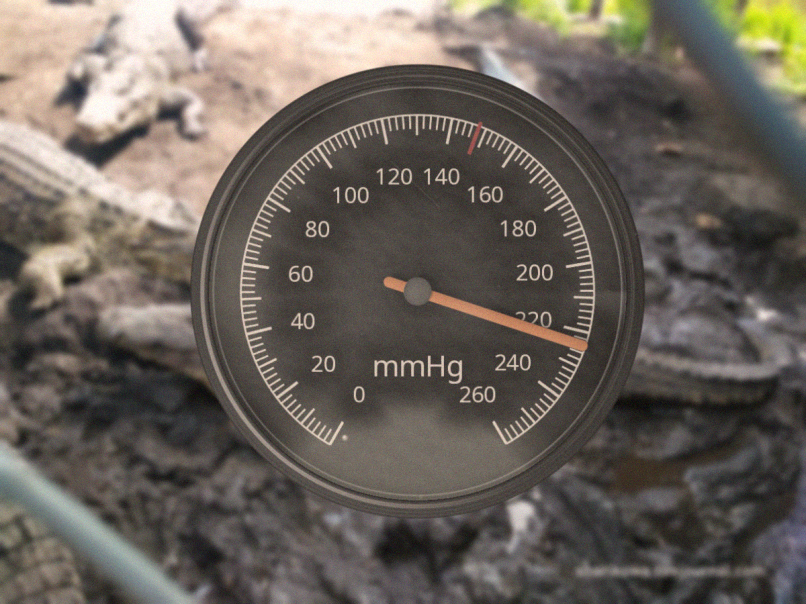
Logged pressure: 224 mmHg
